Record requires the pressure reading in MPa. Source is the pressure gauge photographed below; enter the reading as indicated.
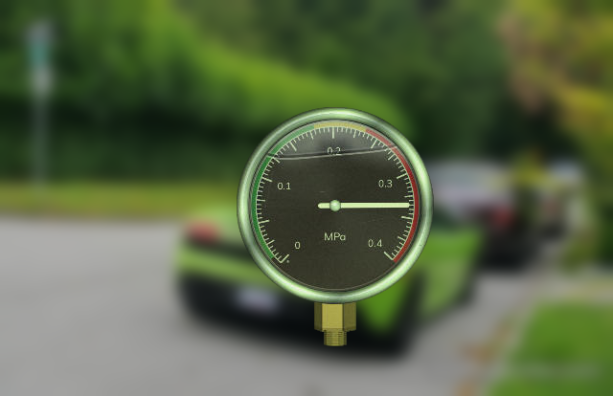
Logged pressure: 0.335 MPa
